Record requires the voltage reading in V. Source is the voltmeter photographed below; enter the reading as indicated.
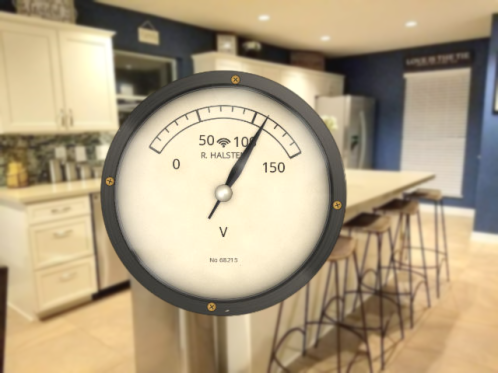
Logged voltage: 110 V
